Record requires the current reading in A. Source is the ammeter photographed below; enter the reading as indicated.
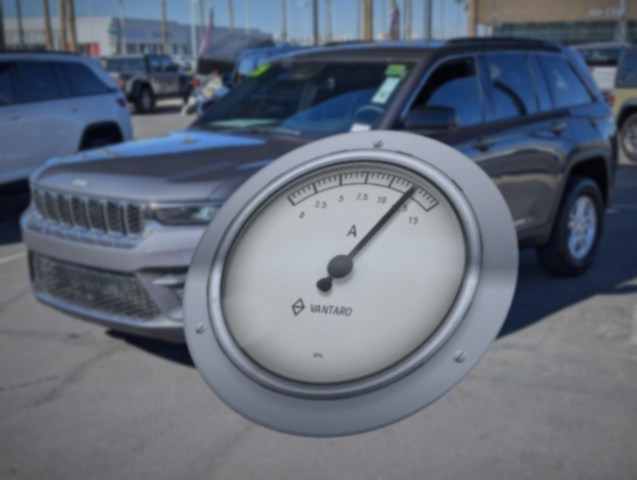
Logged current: 12.5 A
